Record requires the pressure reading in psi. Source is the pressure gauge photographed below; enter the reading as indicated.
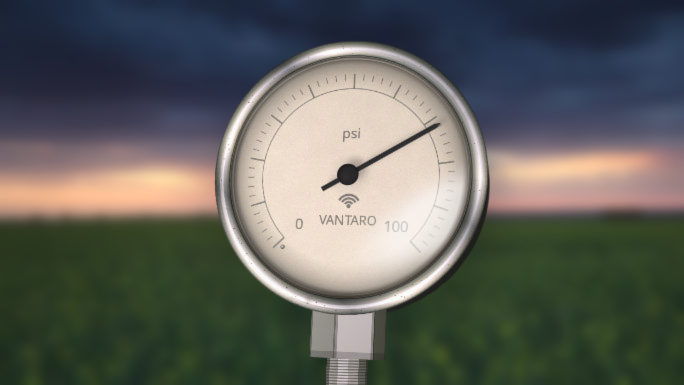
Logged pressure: 72 psi
